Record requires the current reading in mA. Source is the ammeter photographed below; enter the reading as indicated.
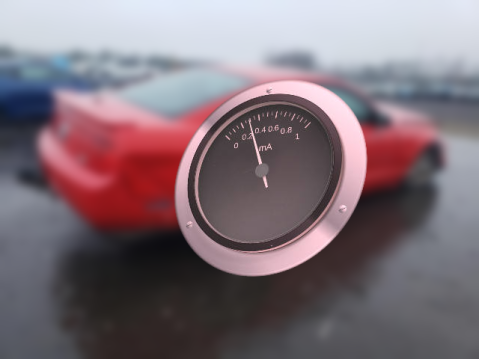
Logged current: 0.3 mA
